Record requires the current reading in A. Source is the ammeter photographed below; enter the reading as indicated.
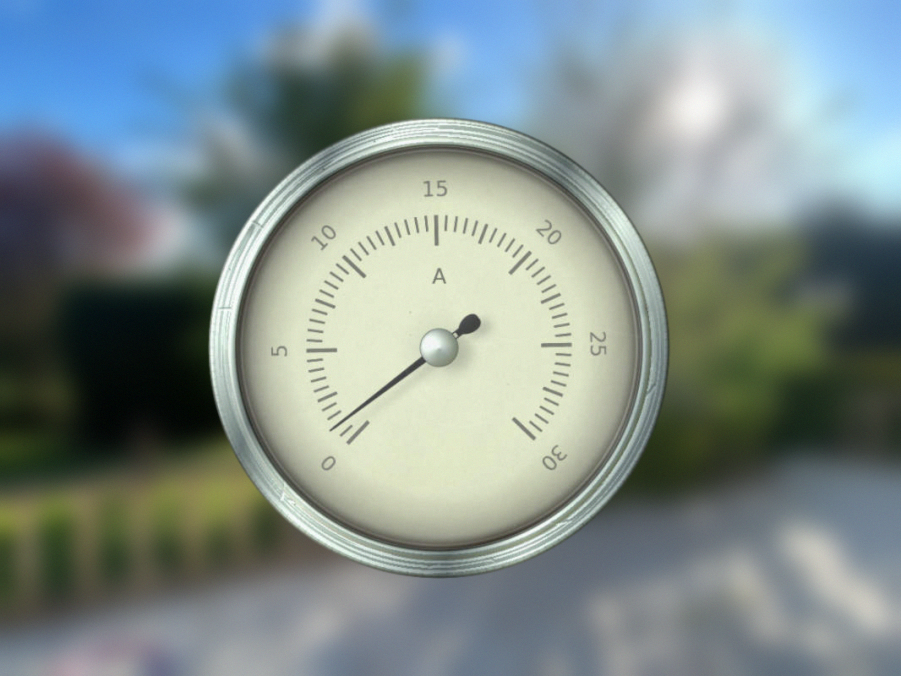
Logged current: 1 A
